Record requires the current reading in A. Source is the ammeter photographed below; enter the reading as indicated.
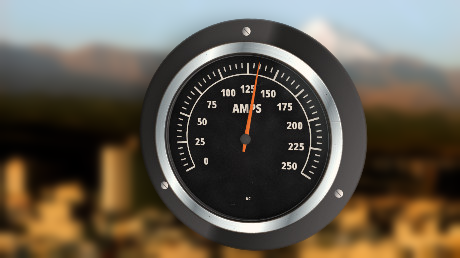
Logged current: 135 A
